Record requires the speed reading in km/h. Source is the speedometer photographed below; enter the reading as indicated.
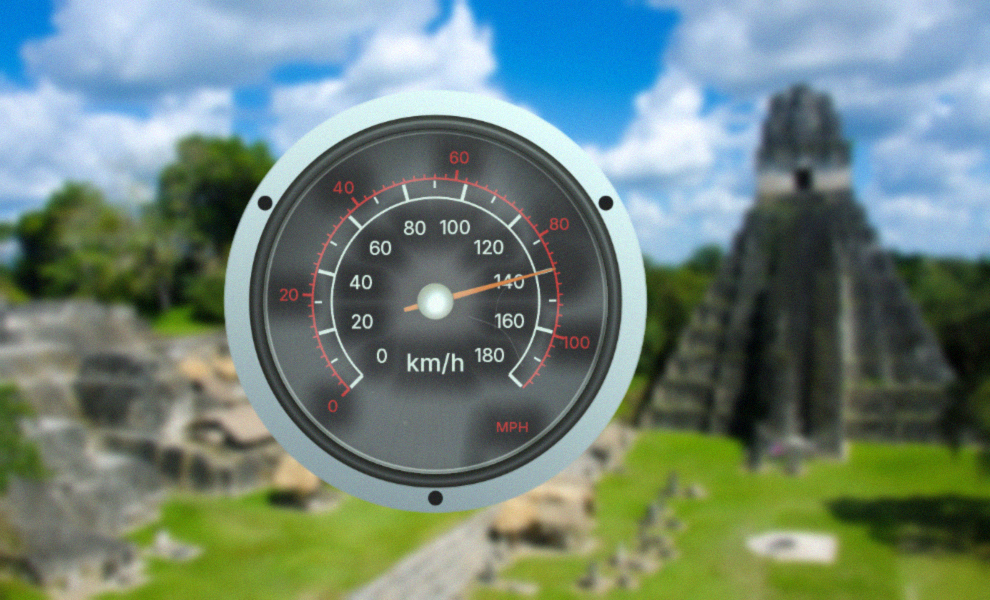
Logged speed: 140 km/h
